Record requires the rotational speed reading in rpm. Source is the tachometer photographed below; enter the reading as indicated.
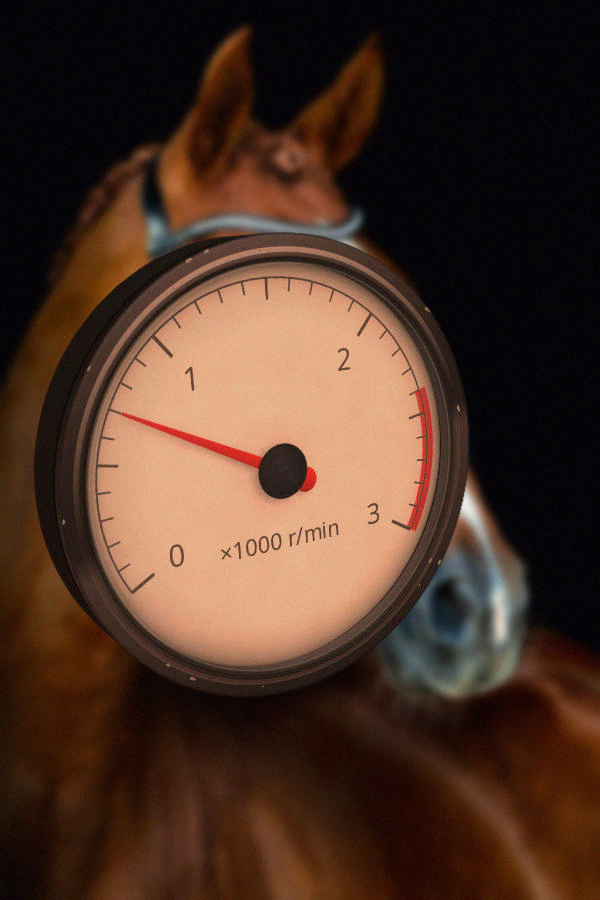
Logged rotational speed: 700 rpm
